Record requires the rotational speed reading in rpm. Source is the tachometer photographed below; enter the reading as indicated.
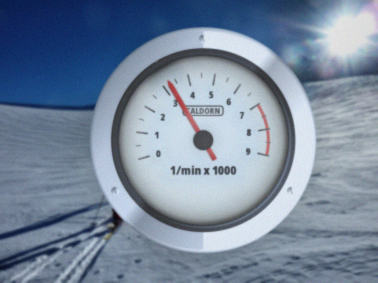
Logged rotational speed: 3250 rpm
